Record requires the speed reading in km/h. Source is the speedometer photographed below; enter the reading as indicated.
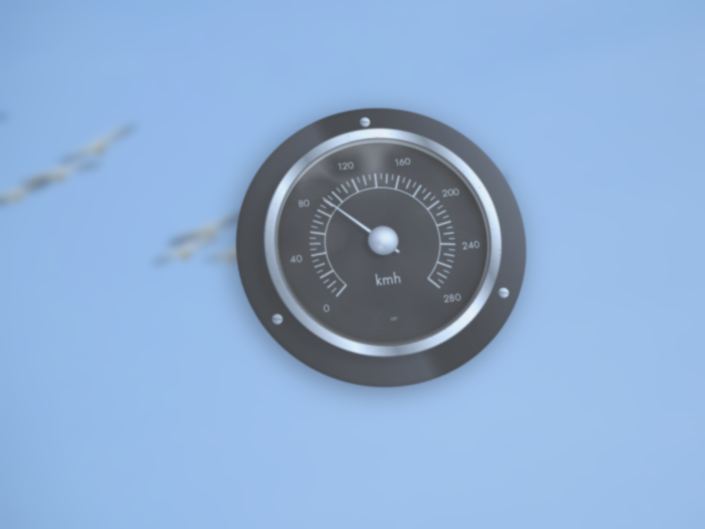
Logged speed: 90 km/h
